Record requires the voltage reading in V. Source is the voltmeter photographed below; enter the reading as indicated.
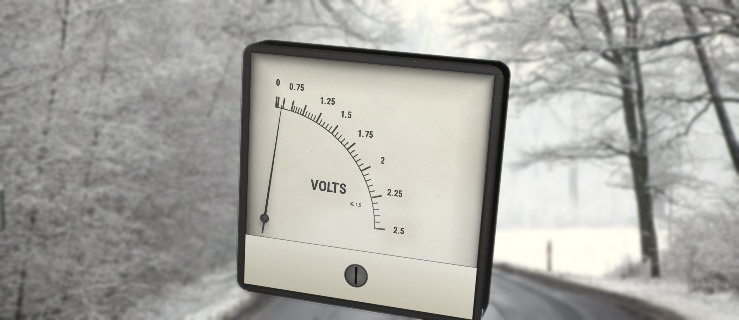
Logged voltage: 0.5 V
